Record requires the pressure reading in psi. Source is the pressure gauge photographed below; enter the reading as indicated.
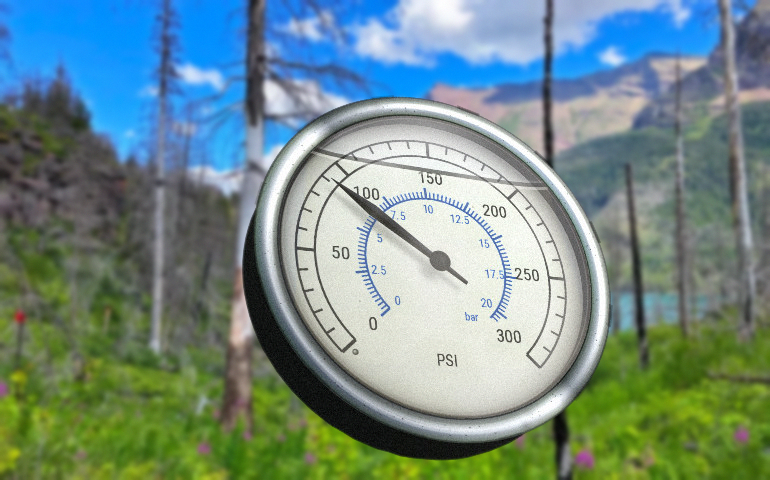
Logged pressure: 90 psi
